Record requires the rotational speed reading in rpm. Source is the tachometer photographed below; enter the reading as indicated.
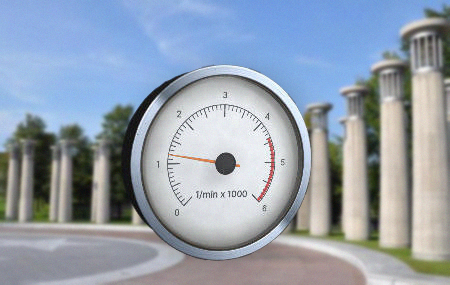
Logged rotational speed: 1200 rpm
